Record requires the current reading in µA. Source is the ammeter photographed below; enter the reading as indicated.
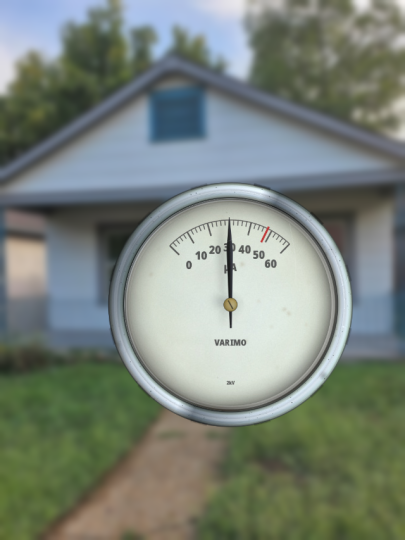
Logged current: 30 µA
